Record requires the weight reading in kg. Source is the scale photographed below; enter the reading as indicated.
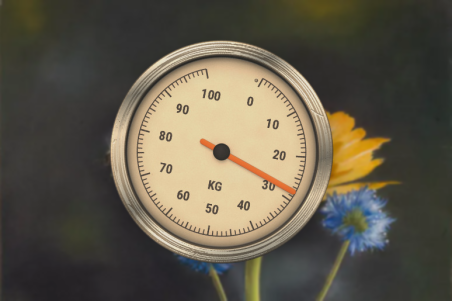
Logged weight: 28 kg
